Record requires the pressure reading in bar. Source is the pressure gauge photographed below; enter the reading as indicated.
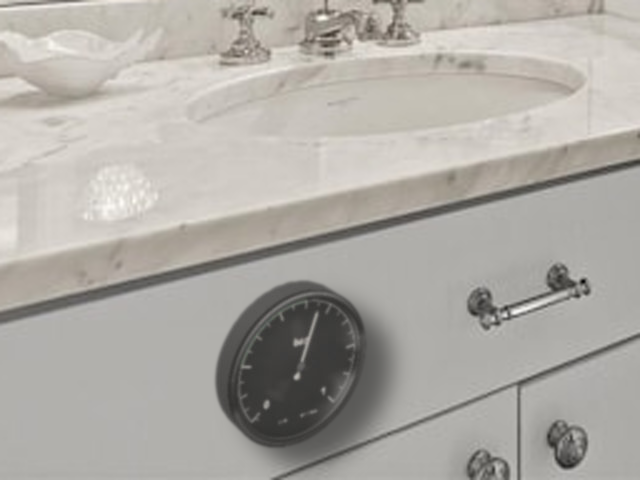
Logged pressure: 0.55 bar
